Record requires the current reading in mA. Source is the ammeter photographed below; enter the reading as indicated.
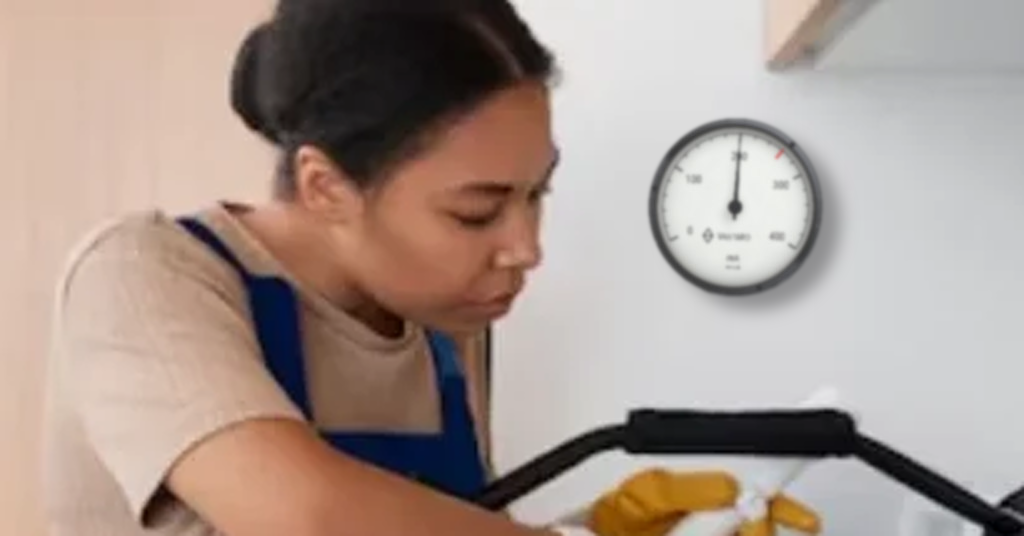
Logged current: 200 mA
